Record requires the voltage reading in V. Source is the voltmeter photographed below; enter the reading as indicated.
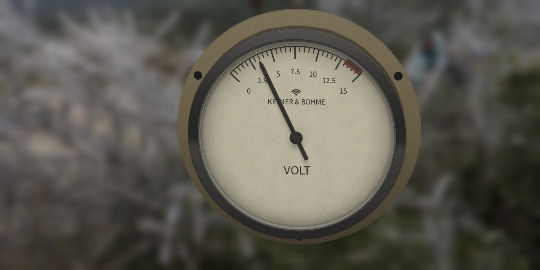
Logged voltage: 3.5 V
